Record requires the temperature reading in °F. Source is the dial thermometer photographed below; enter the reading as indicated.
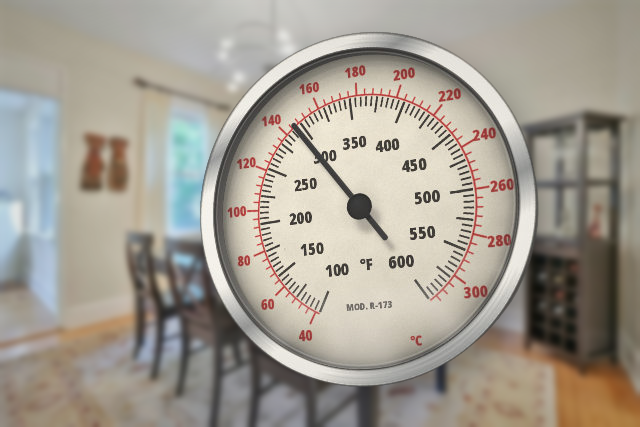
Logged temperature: 295 °F
